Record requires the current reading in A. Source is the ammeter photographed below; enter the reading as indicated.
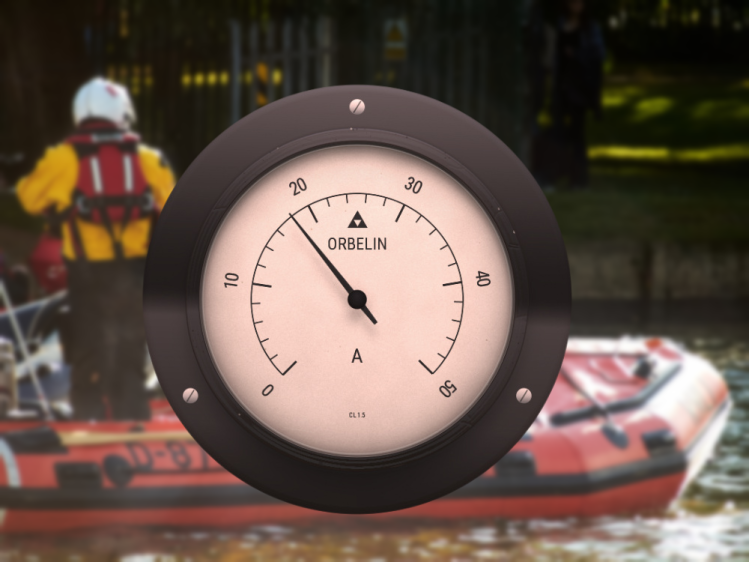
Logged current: 18 A
